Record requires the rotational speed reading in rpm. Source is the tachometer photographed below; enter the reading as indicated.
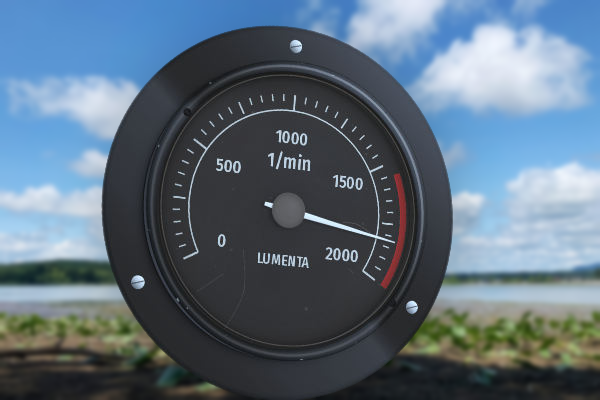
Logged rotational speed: 1825 rpm
